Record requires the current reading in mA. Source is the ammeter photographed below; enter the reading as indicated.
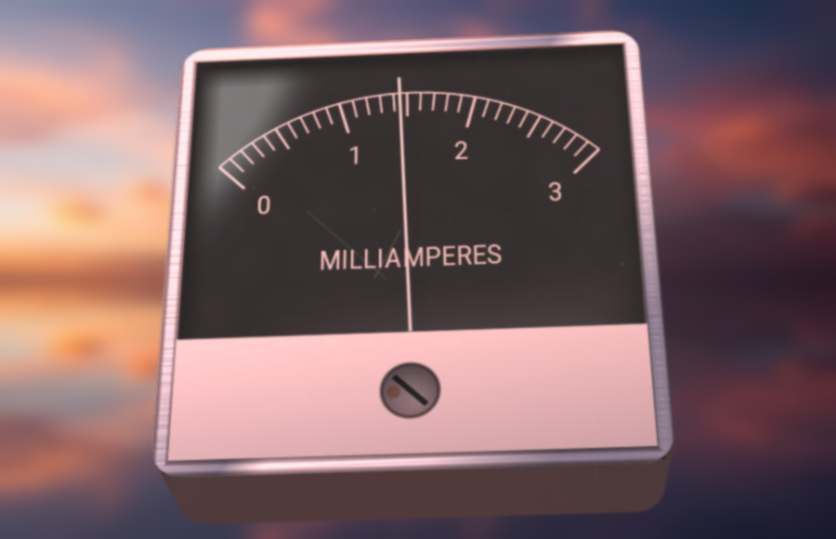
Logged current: 1.45 mA
